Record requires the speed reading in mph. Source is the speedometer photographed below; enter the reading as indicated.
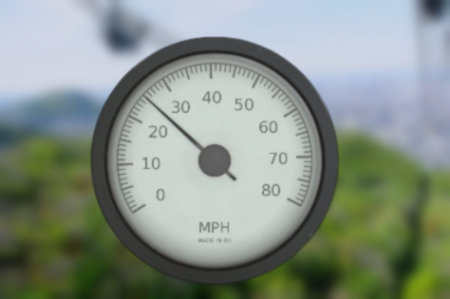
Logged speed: 25 mph
